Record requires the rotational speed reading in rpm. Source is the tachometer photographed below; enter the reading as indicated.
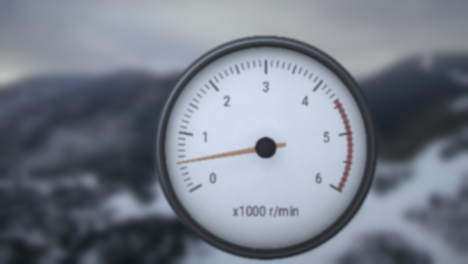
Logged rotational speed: 500 rpm
